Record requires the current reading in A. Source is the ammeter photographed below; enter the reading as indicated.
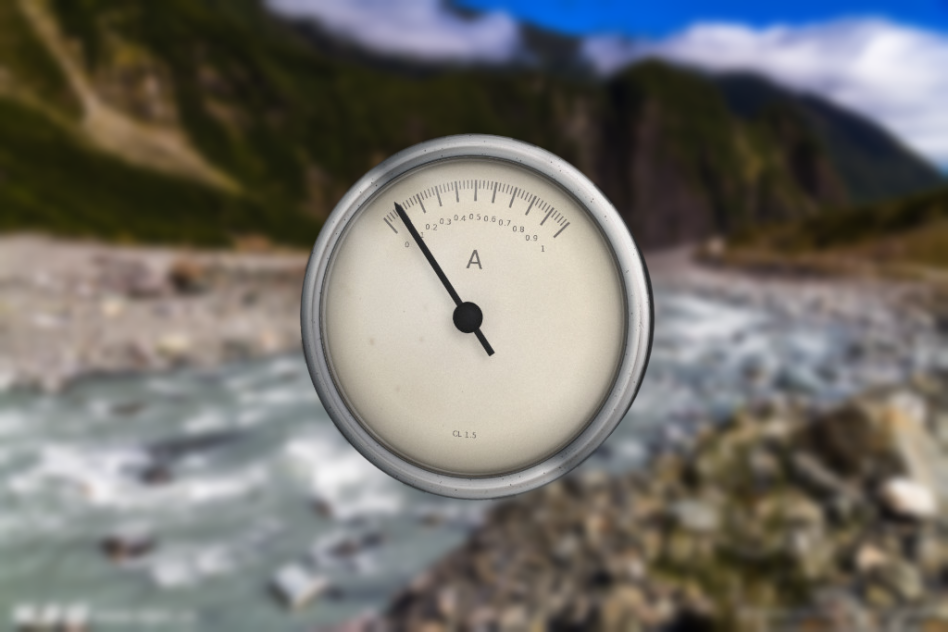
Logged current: 0.1 A
